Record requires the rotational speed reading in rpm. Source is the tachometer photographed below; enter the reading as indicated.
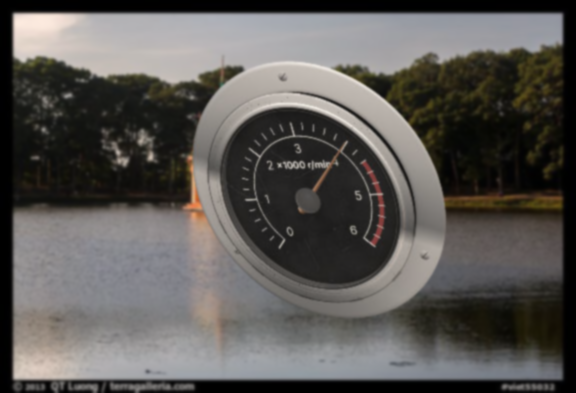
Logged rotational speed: 4000 rpm
